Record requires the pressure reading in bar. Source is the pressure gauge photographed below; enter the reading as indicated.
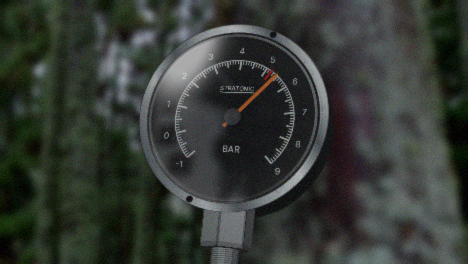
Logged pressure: 5.5 bar
